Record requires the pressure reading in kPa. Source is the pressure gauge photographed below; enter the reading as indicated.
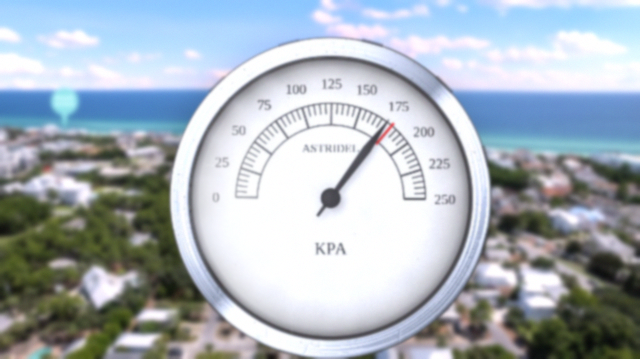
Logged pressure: 175 kPa
